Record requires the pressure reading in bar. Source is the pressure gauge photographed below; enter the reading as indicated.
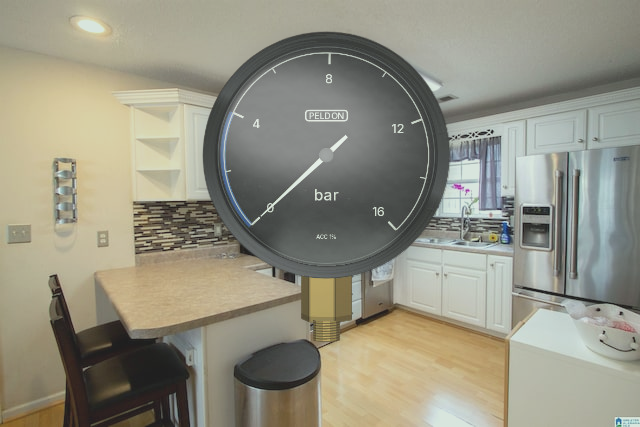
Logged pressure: 0 bar
